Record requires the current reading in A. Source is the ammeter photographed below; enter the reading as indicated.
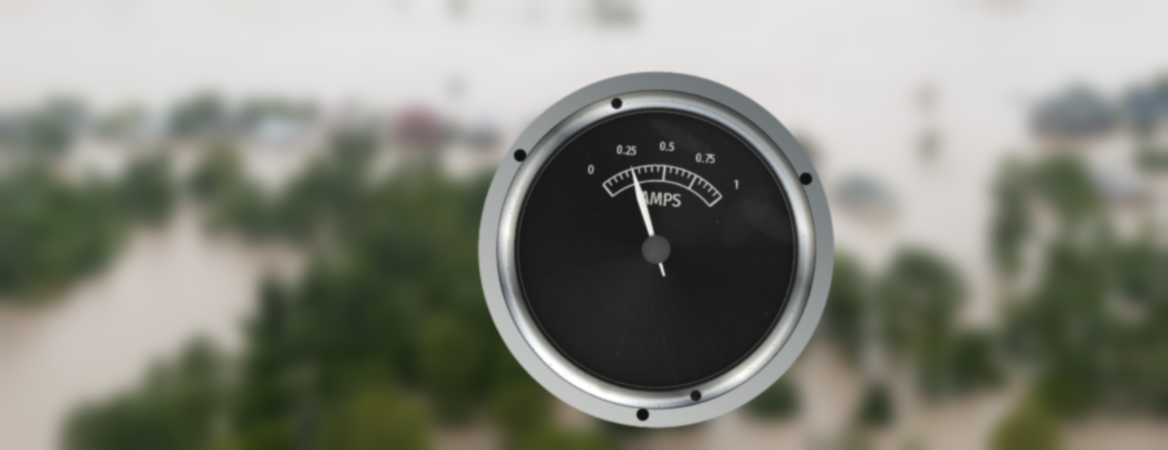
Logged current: 0.25 A
